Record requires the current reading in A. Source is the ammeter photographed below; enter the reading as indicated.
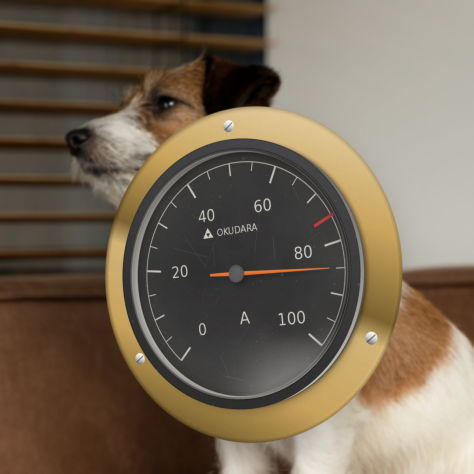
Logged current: 85 A
